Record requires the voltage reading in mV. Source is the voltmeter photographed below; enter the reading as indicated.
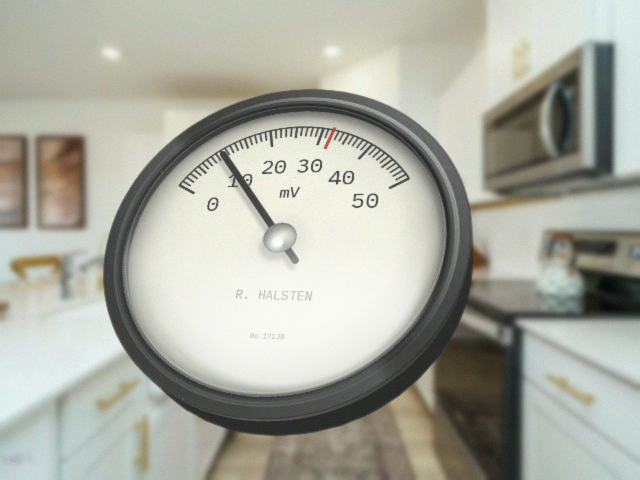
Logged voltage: 10 mV
